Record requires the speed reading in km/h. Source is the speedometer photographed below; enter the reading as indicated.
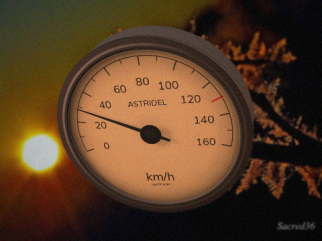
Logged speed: 30 km/h
